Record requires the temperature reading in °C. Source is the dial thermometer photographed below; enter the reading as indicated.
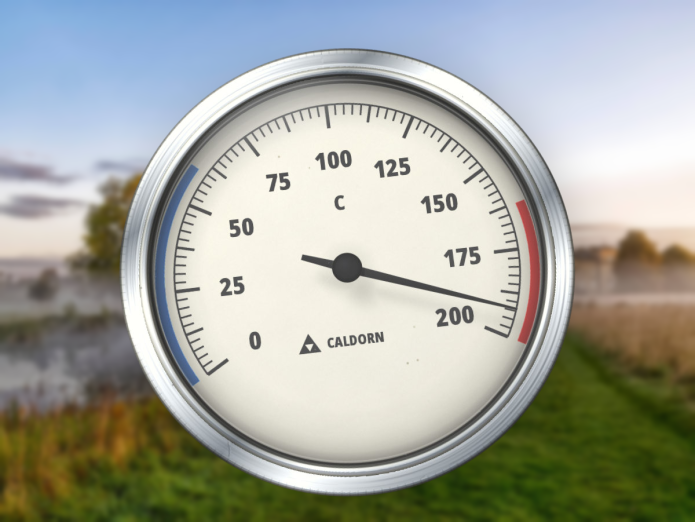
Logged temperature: 192.5 °C
